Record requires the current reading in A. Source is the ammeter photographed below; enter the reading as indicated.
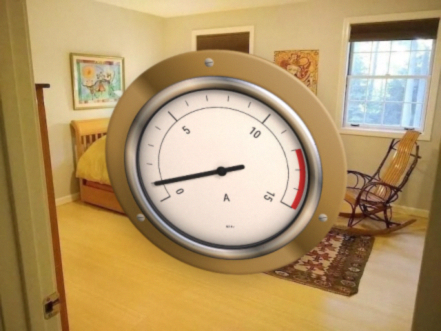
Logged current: 1 A
